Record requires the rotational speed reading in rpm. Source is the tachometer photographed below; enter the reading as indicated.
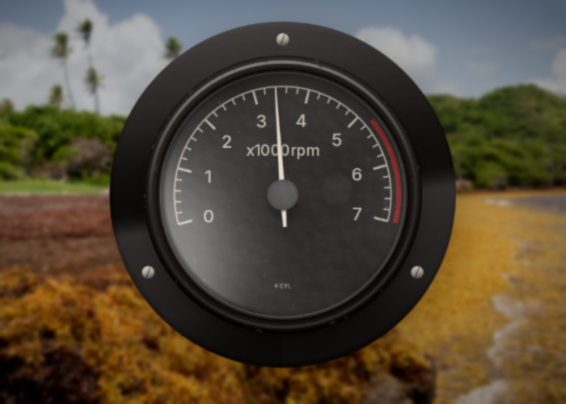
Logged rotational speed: 3400 rpm
